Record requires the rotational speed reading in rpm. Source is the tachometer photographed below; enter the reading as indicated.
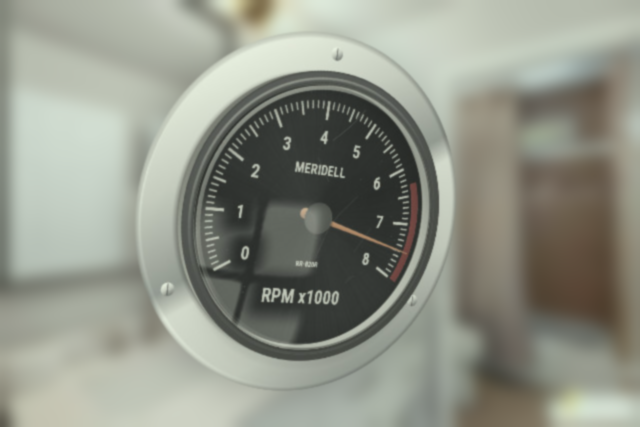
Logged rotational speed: 7500 rpm
